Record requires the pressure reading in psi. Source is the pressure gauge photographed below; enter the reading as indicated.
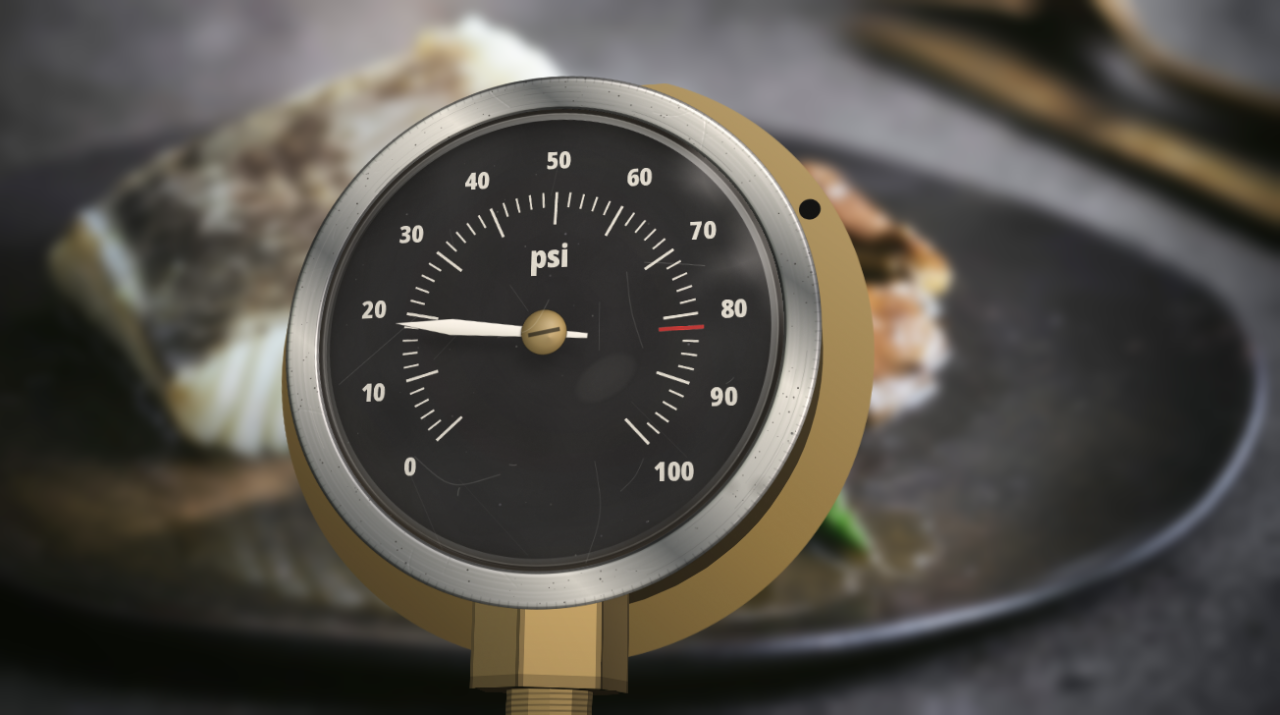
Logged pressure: 18 psi
